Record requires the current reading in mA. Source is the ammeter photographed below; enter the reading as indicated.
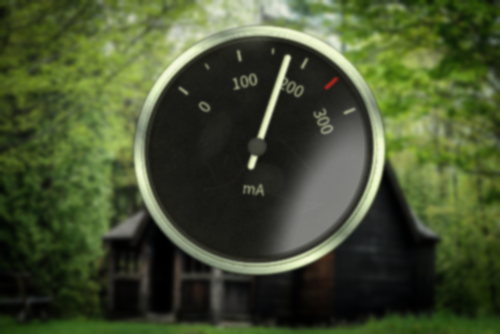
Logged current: 175 mA
